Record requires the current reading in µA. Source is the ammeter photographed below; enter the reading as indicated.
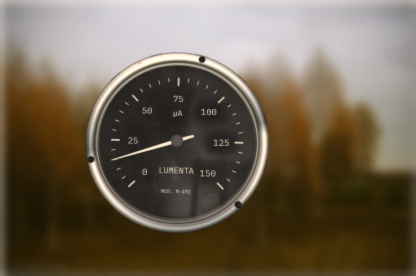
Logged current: 15 µA
